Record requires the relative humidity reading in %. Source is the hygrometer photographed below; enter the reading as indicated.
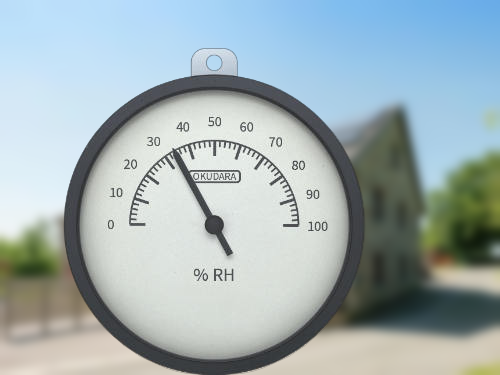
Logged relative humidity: 34 %
